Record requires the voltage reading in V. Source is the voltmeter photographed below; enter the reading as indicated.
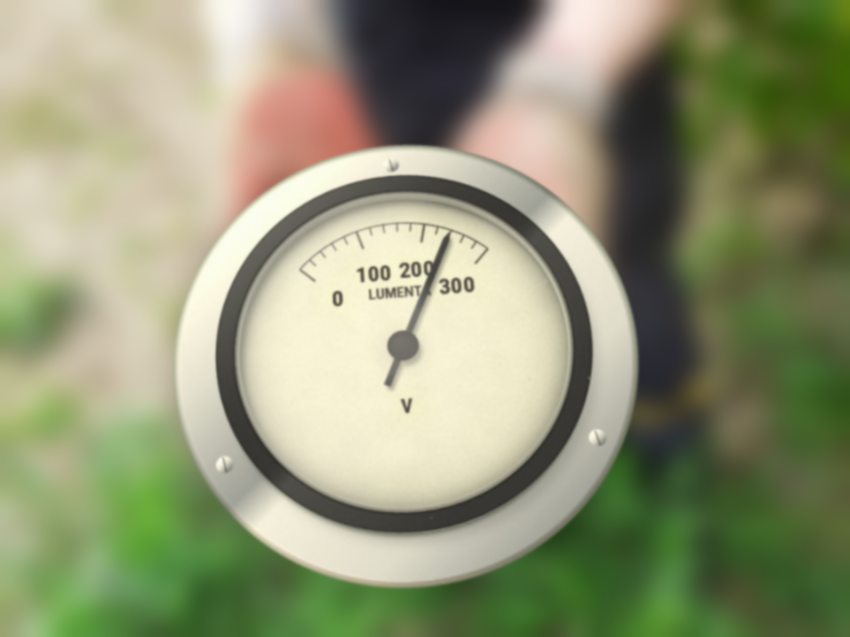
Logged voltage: 240 V
